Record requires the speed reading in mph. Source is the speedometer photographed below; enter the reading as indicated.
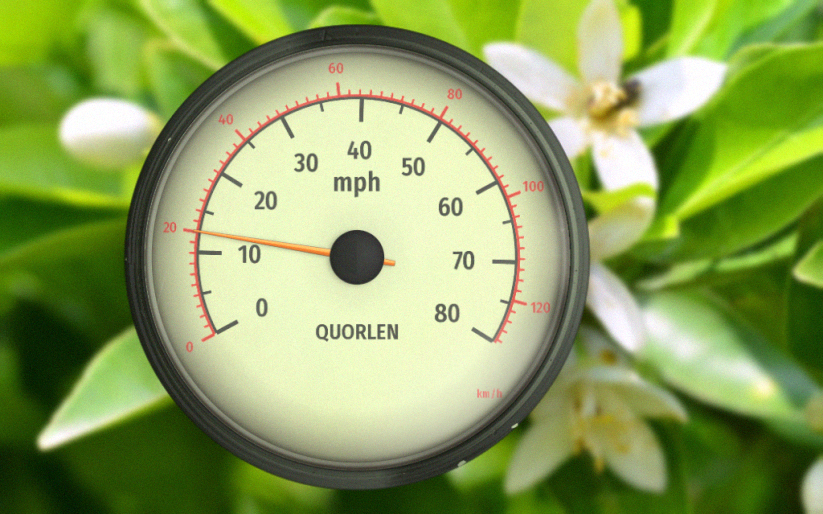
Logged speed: 12.5 mph
